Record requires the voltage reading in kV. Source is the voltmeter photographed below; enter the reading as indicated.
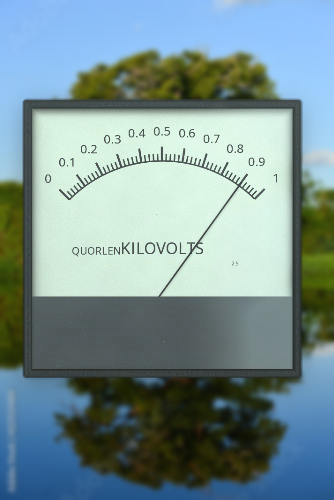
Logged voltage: 0.9 kV
